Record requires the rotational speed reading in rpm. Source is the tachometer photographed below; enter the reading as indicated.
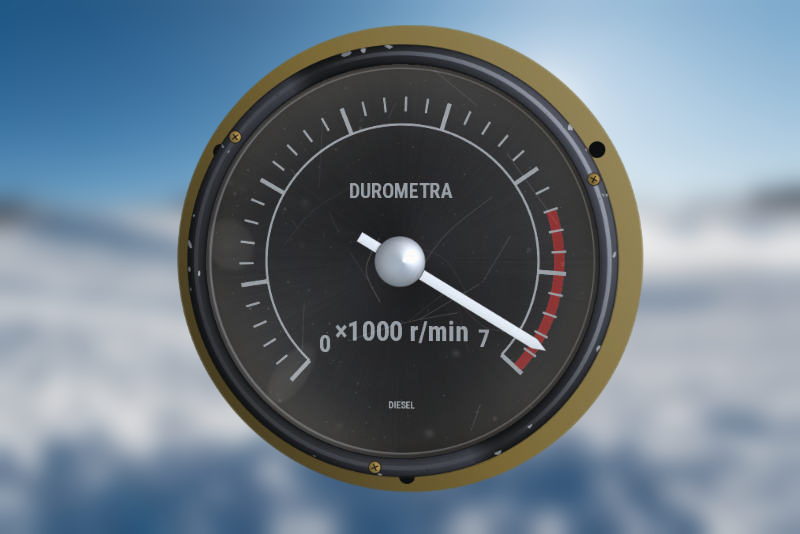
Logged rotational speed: 6700 rpm
